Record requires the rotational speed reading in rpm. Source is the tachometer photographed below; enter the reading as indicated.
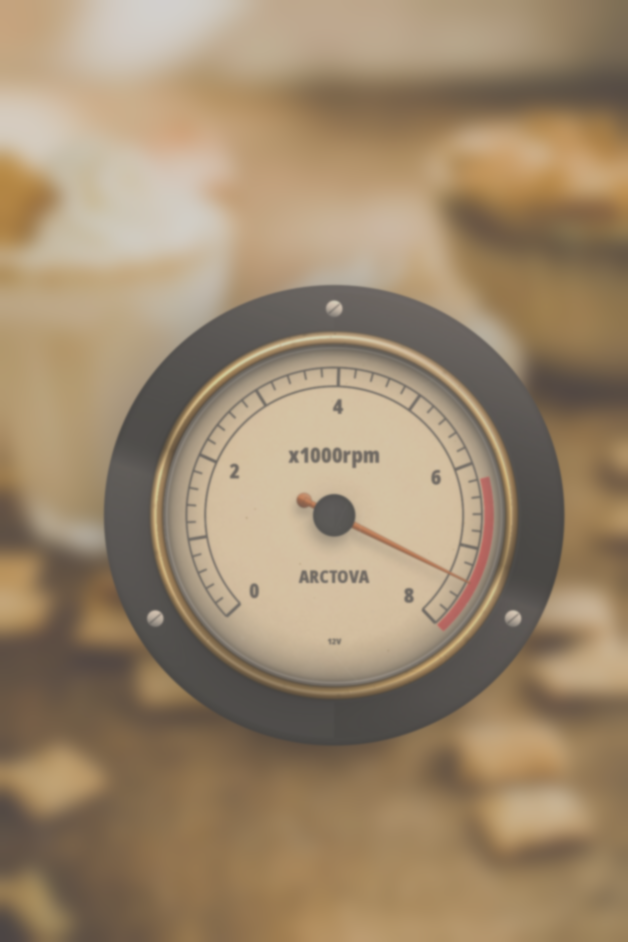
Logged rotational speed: 7400 rpm
